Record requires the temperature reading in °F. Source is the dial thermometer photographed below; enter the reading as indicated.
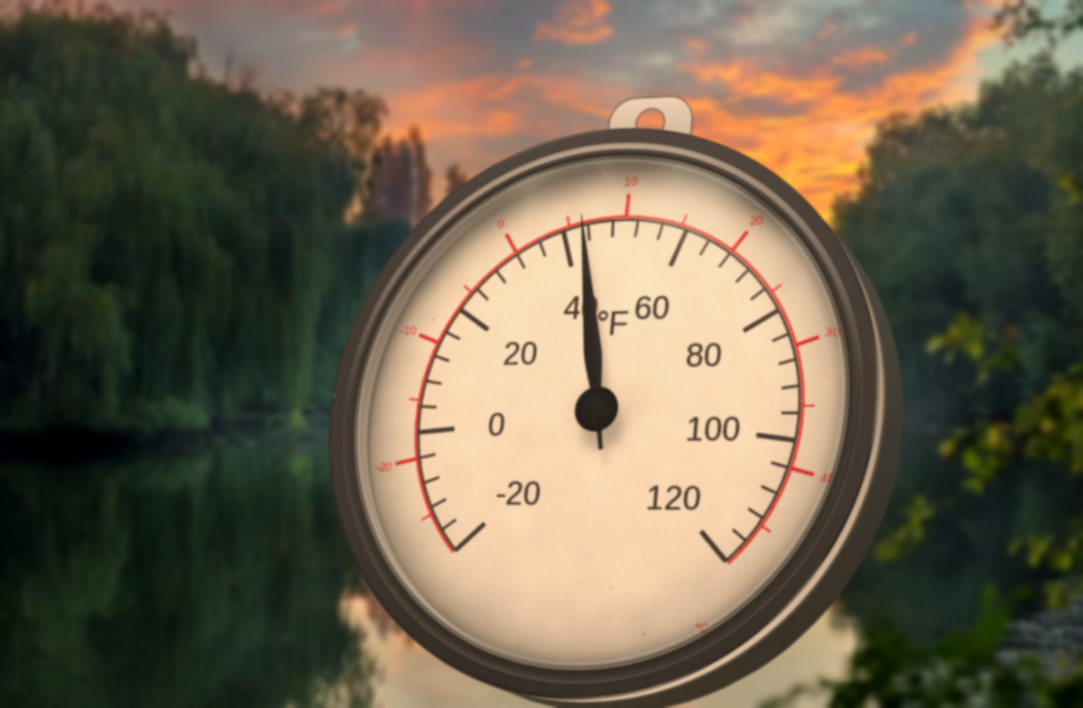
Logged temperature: 44 °F
